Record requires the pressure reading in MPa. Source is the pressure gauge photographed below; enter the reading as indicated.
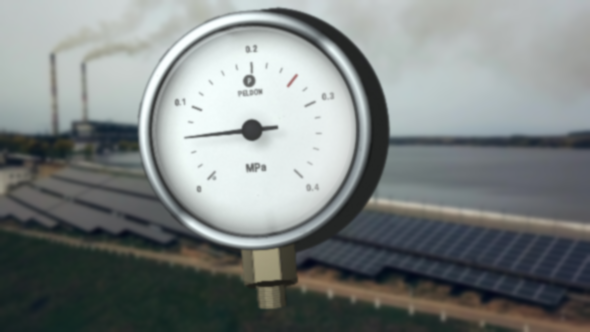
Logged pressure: 0.06 MPa
